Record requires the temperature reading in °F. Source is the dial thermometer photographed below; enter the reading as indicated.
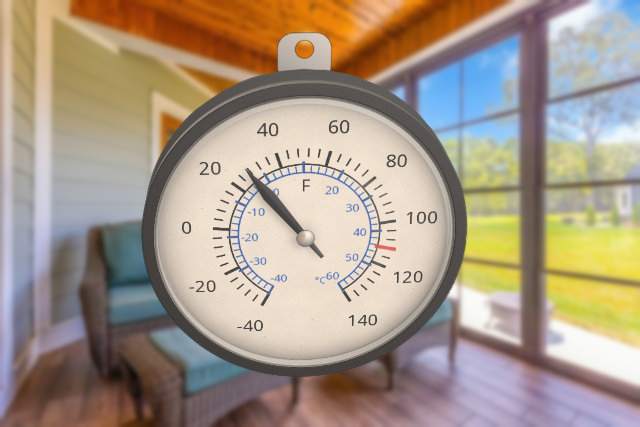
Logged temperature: 28 °F
